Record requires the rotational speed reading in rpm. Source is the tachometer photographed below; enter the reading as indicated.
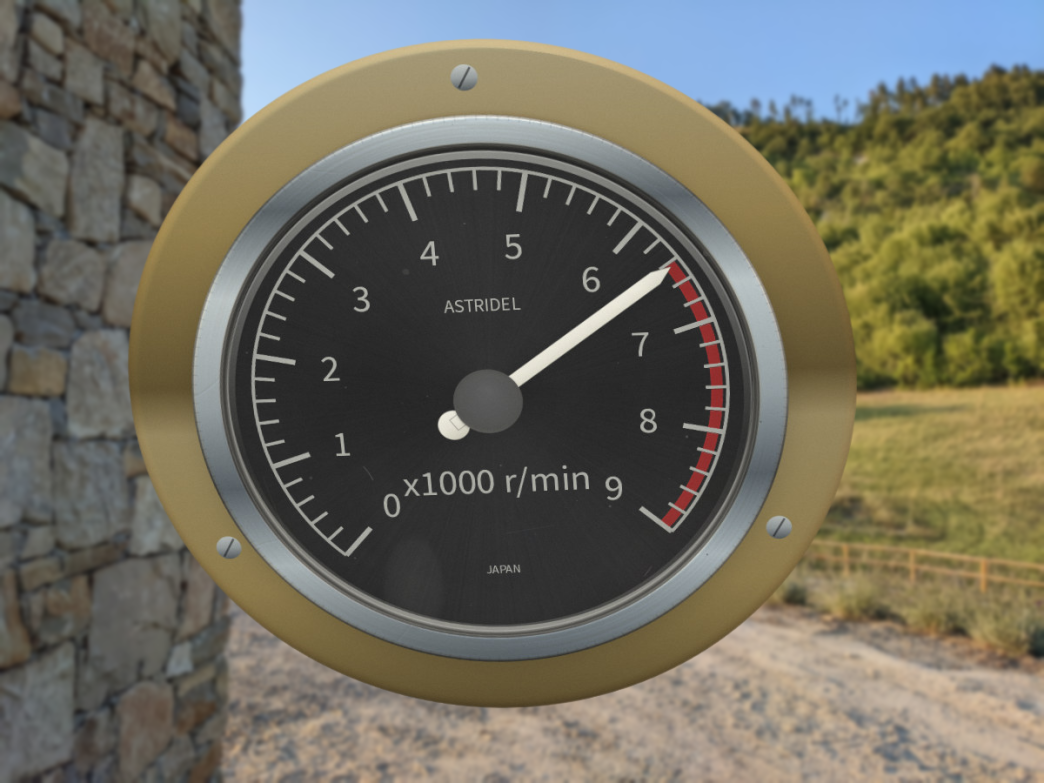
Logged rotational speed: 6400 rpm
